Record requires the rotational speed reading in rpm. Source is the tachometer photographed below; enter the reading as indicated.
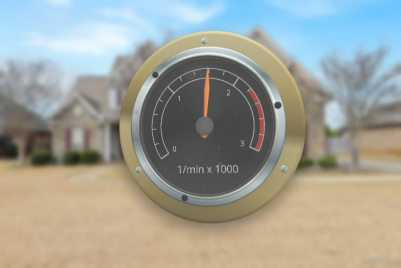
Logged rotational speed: 1600 rpm
